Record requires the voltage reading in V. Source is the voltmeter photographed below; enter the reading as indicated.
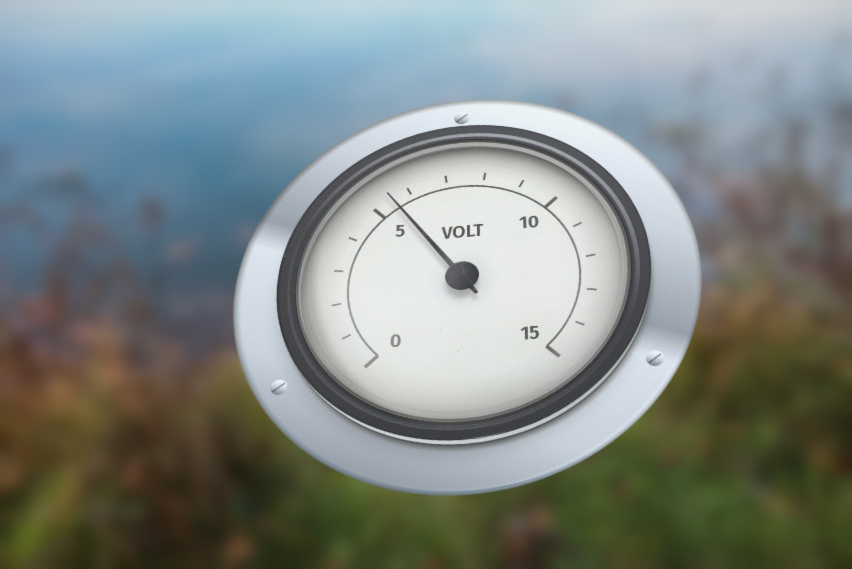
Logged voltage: 5.5 V
